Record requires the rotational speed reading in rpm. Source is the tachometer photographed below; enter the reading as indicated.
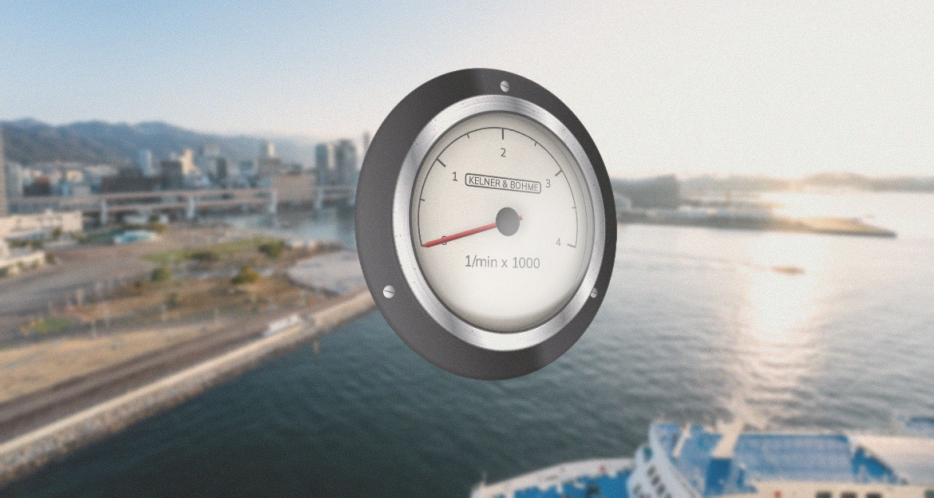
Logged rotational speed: 0 rpm
